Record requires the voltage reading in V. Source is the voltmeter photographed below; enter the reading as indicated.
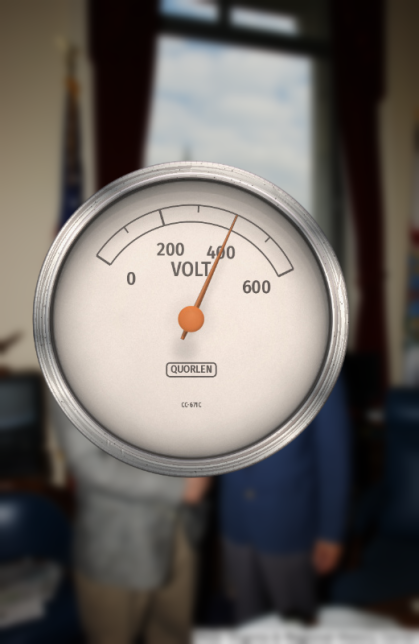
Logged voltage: 400 V
